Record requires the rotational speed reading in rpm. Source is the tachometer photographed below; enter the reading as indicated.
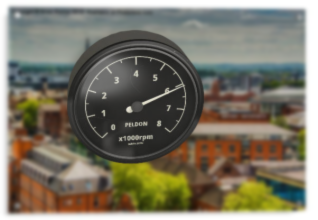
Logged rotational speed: 6000 rpm
